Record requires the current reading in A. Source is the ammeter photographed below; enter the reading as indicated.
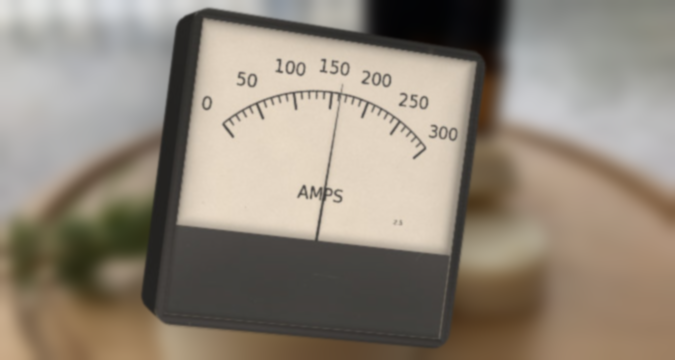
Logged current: 160 A
